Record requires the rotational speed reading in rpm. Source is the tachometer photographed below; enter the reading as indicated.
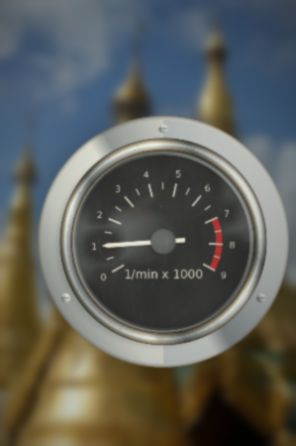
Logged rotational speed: 1000 rpm
